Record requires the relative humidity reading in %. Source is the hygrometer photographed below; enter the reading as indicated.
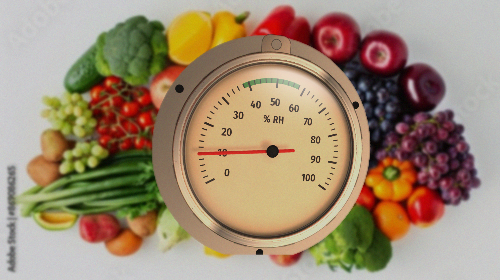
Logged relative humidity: 10 %
